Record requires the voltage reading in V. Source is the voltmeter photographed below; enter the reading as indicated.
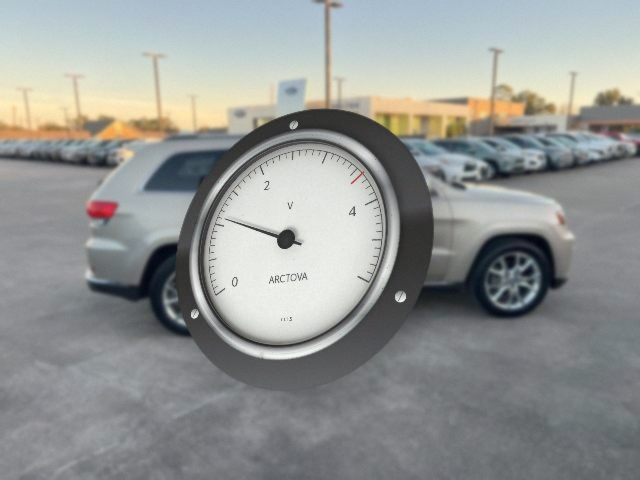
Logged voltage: 1.1 V
